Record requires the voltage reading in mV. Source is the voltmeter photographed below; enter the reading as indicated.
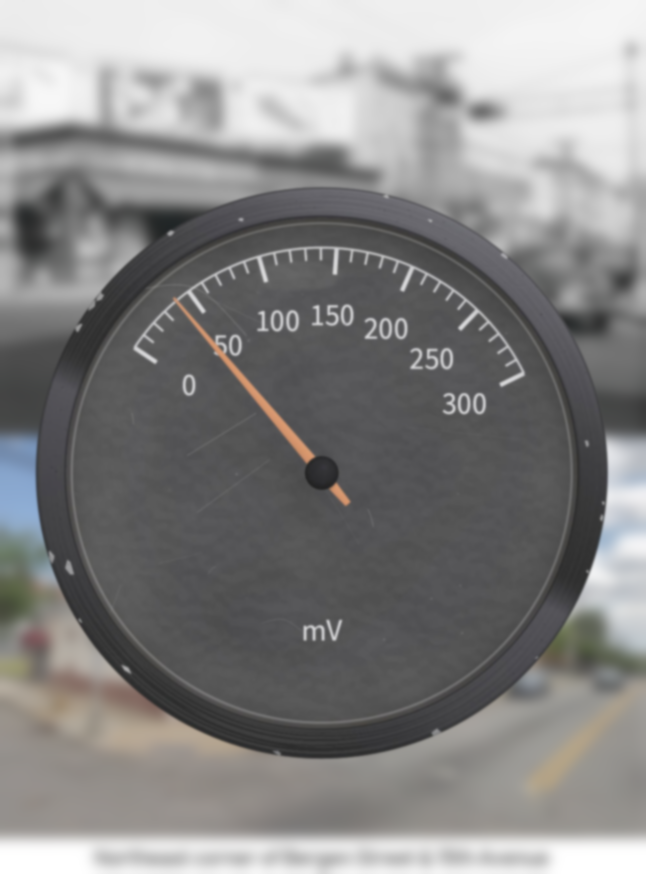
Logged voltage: 40 mV
